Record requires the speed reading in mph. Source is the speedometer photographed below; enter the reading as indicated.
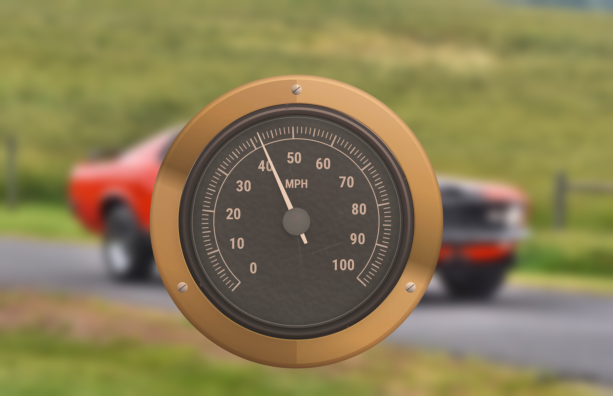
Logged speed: 42 mph
